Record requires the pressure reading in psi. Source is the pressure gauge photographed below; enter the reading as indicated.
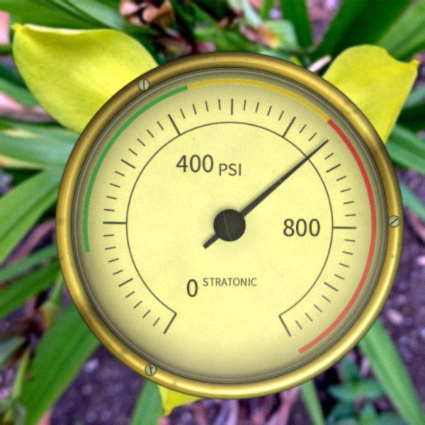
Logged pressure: 660 psi
